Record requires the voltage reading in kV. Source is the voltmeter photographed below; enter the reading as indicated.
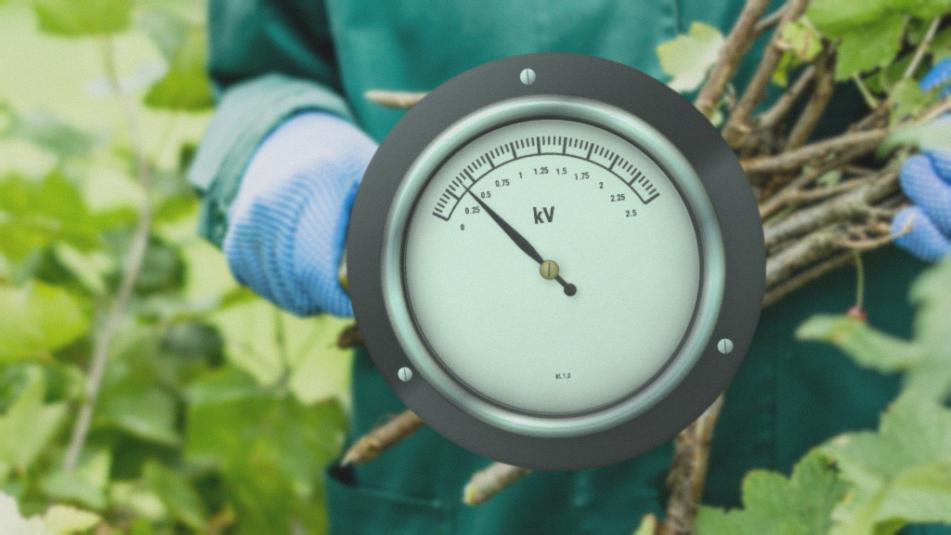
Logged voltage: 0.4 kV
